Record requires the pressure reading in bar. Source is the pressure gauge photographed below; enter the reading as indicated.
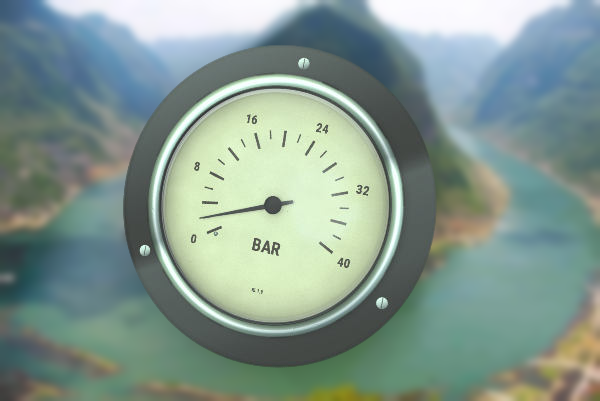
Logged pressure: 2 bar
